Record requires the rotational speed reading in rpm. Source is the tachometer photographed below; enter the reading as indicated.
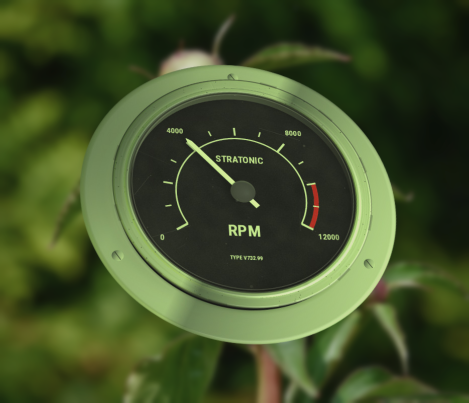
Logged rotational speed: 4000 rpm
